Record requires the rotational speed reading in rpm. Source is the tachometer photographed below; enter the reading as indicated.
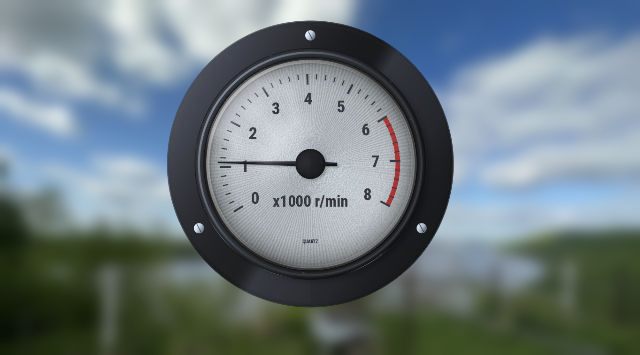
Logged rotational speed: 1100 rpm
